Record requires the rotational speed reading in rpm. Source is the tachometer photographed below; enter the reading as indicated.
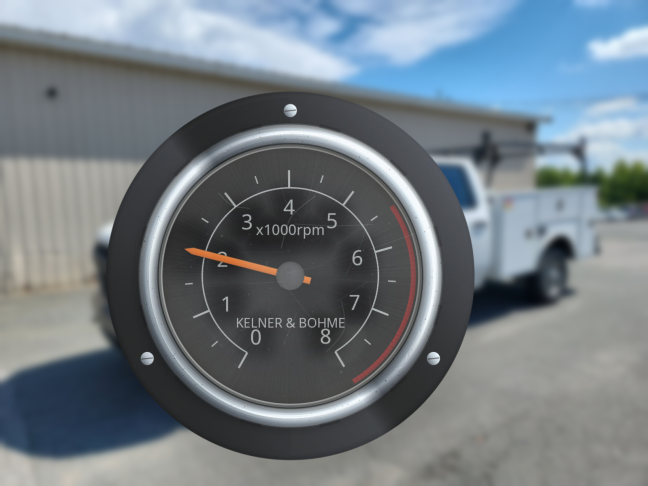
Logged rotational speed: 2000 rpm
